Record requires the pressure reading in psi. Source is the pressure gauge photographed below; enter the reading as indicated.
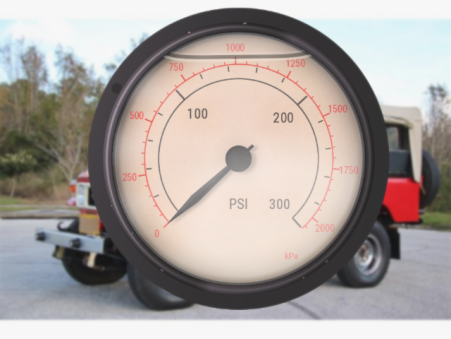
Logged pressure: 0 psi
